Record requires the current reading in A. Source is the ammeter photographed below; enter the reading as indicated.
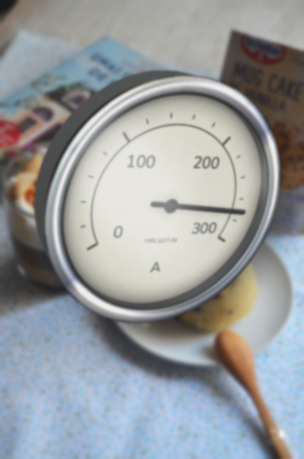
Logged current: 270 A
